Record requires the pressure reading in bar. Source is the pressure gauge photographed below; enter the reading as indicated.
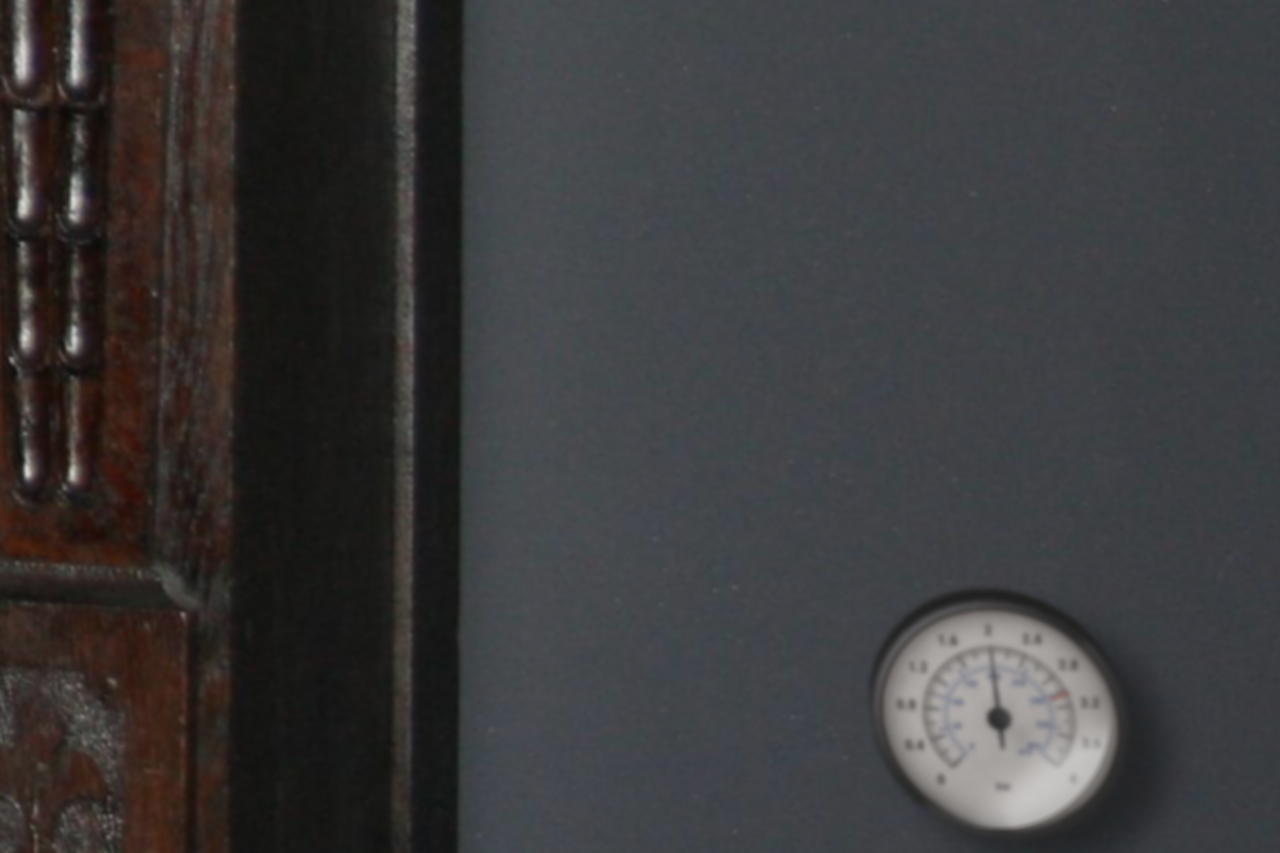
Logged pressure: 2 bar
